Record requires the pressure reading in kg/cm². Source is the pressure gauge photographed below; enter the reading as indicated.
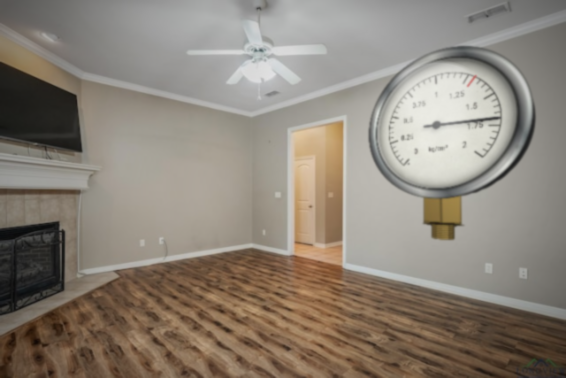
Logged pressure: 1.7 kg/cm²
